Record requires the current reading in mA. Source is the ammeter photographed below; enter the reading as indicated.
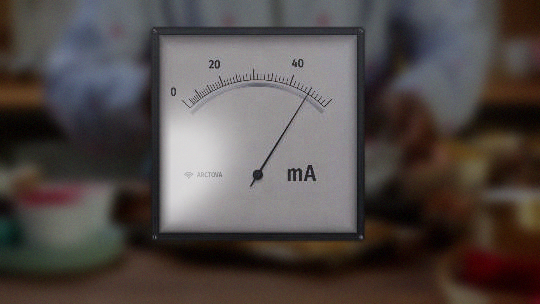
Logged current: 45 mA
